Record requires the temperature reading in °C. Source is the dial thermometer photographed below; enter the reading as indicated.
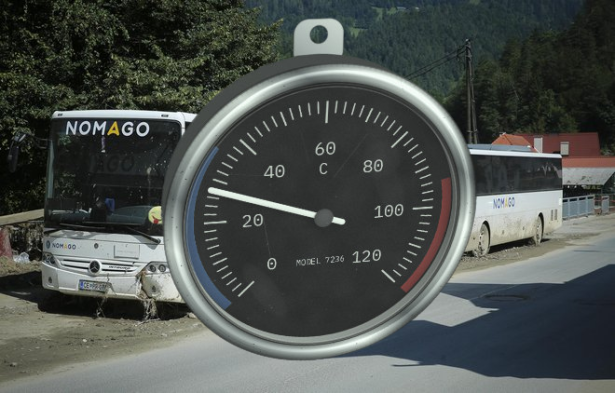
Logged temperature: 28 °C
